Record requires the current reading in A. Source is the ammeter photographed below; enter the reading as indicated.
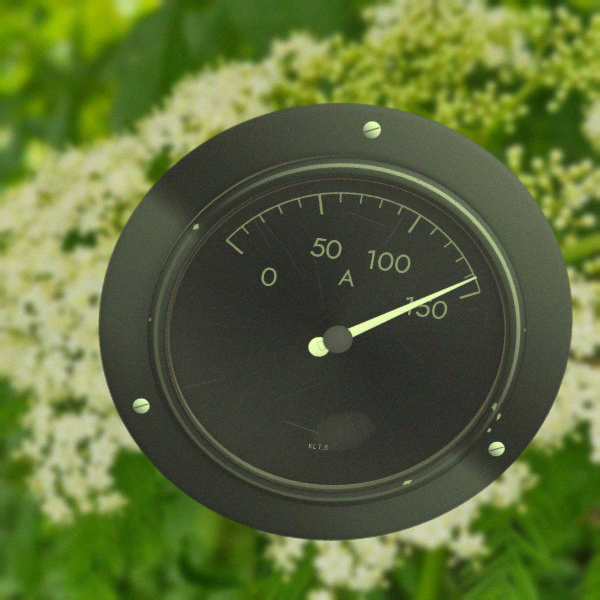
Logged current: 140 A
